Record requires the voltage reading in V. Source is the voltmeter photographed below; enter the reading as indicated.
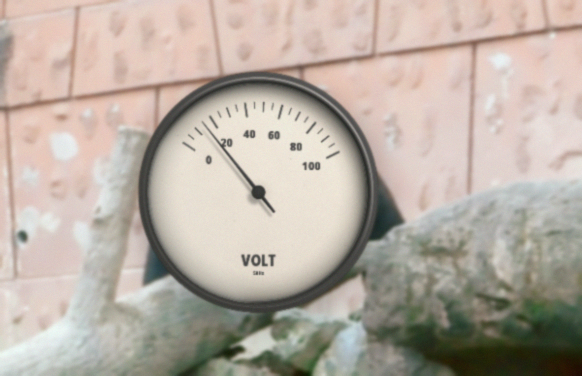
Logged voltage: 15 V
